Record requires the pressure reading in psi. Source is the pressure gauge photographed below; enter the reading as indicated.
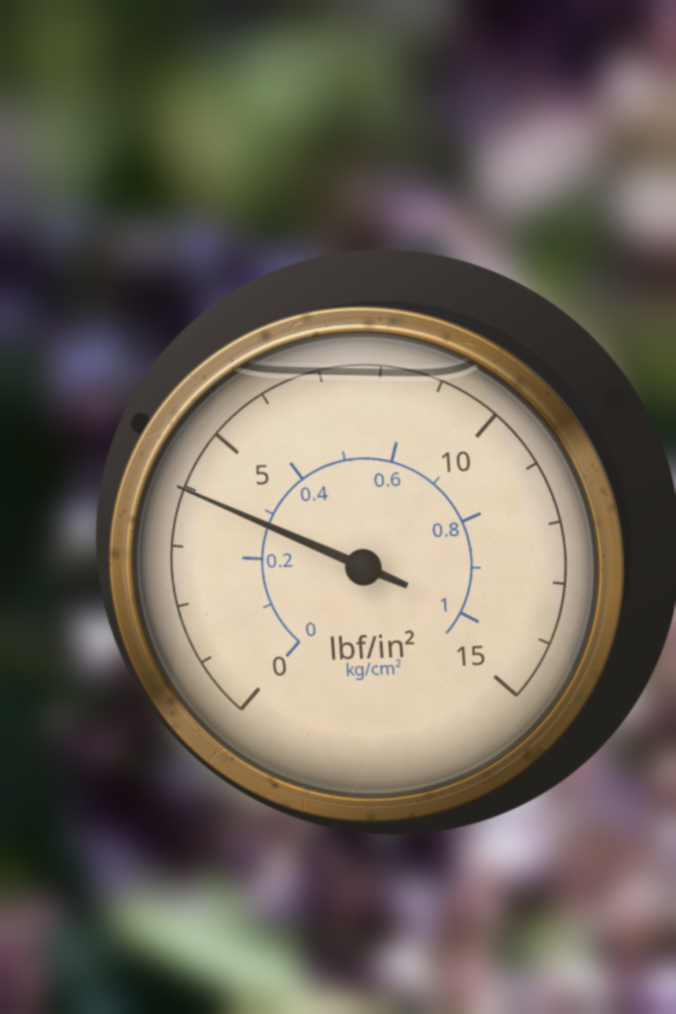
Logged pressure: 4 psi
